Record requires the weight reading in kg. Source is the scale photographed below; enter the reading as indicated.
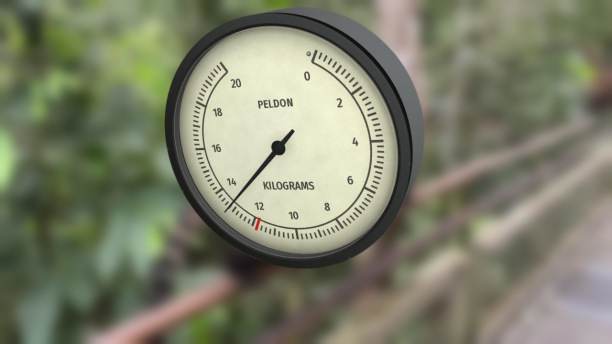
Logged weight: 13.2 kg
